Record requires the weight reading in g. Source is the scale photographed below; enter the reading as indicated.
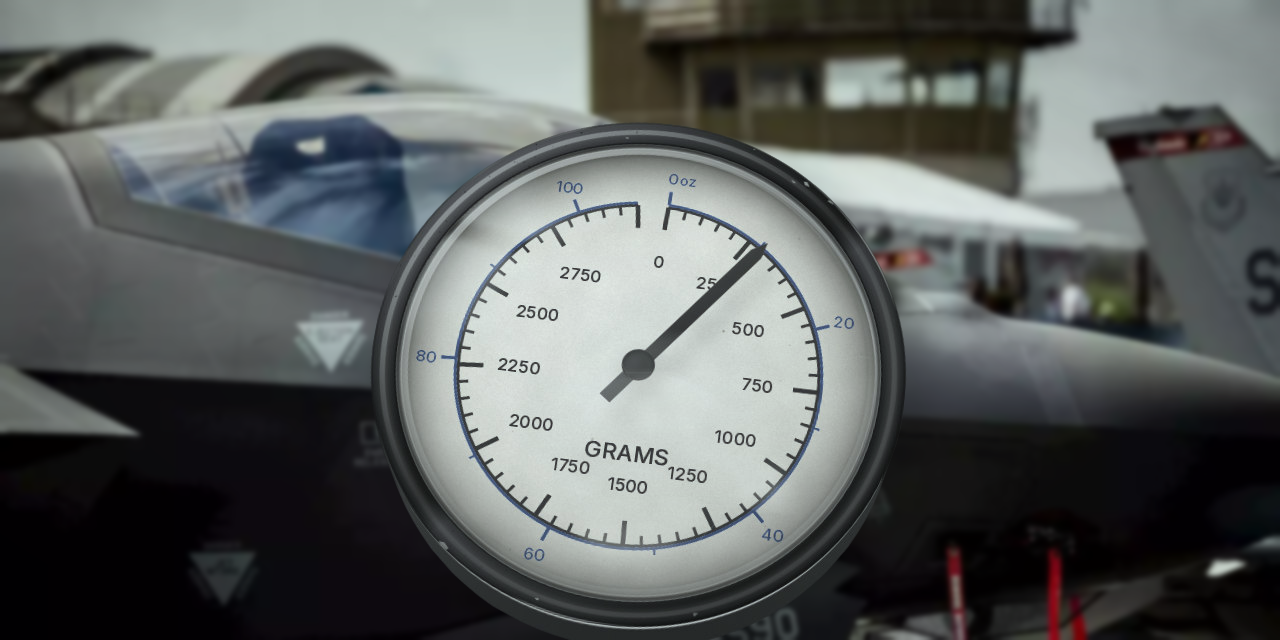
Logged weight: 300 g
